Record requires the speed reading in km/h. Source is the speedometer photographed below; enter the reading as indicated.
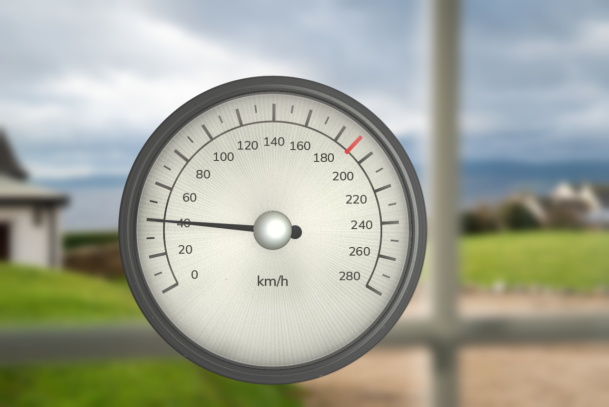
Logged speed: 40 km/h
